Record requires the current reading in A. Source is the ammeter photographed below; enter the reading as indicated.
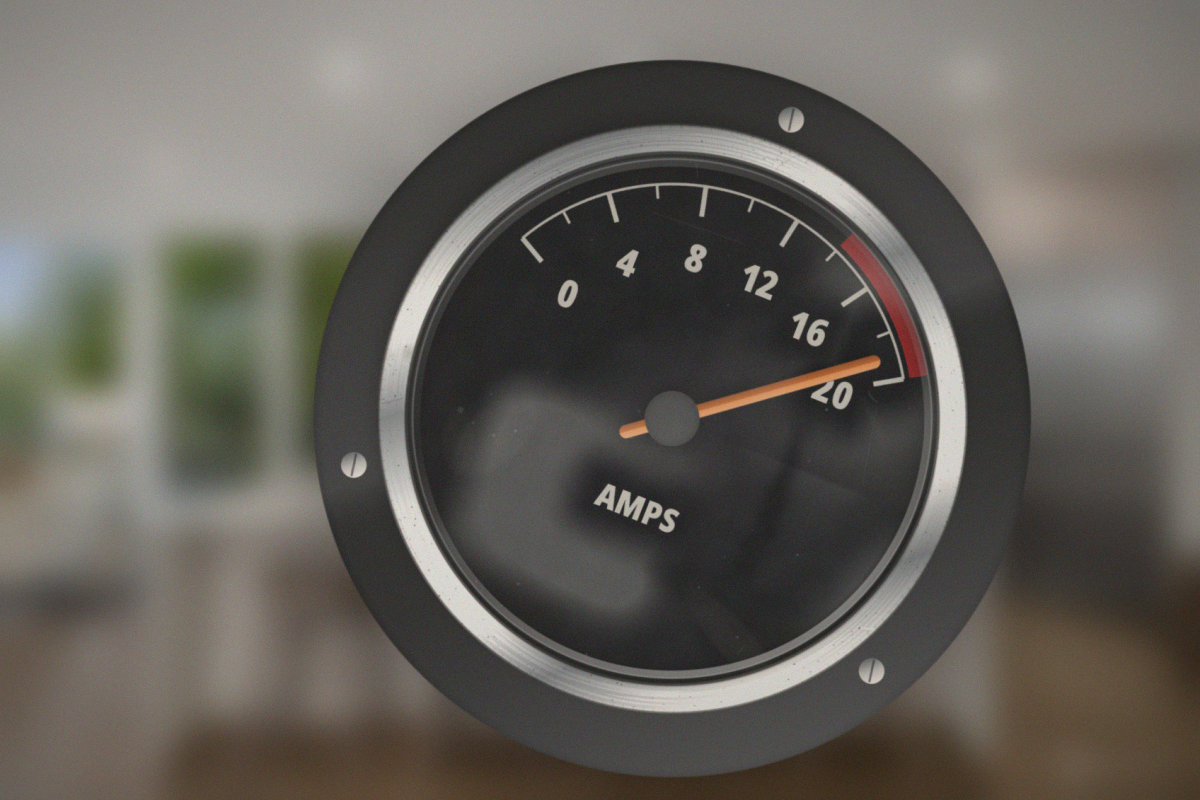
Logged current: 19 A
